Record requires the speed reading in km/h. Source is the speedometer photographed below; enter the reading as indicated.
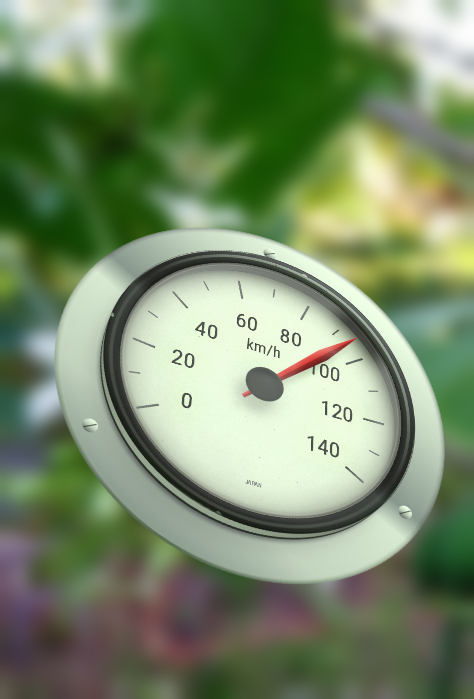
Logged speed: 95 km/h
